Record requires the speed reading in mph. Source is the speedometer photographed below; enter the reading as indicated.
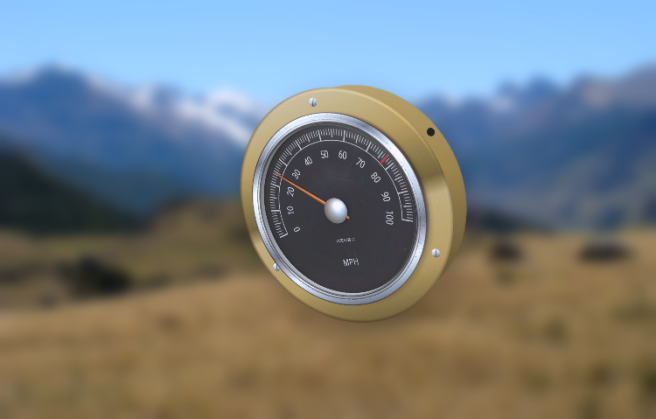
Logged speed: 25 mph
